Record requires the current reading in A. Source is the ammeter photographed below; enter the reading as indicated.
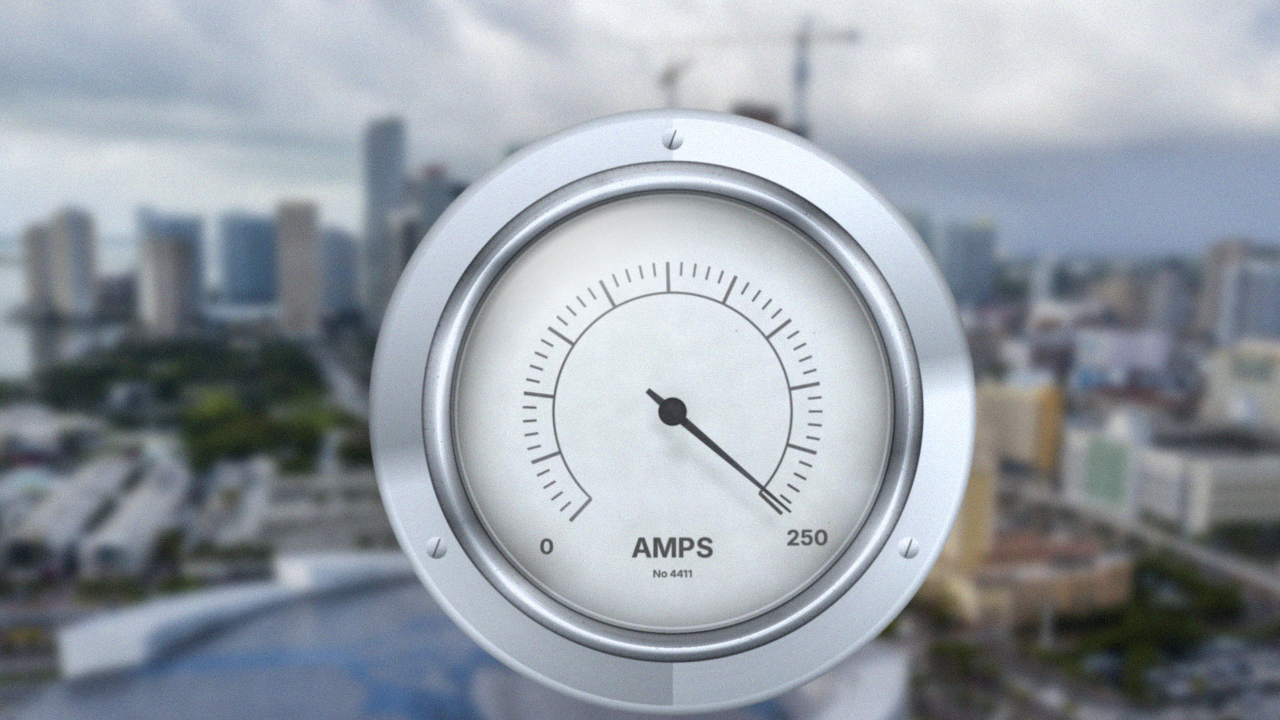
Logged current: 247.5 A
